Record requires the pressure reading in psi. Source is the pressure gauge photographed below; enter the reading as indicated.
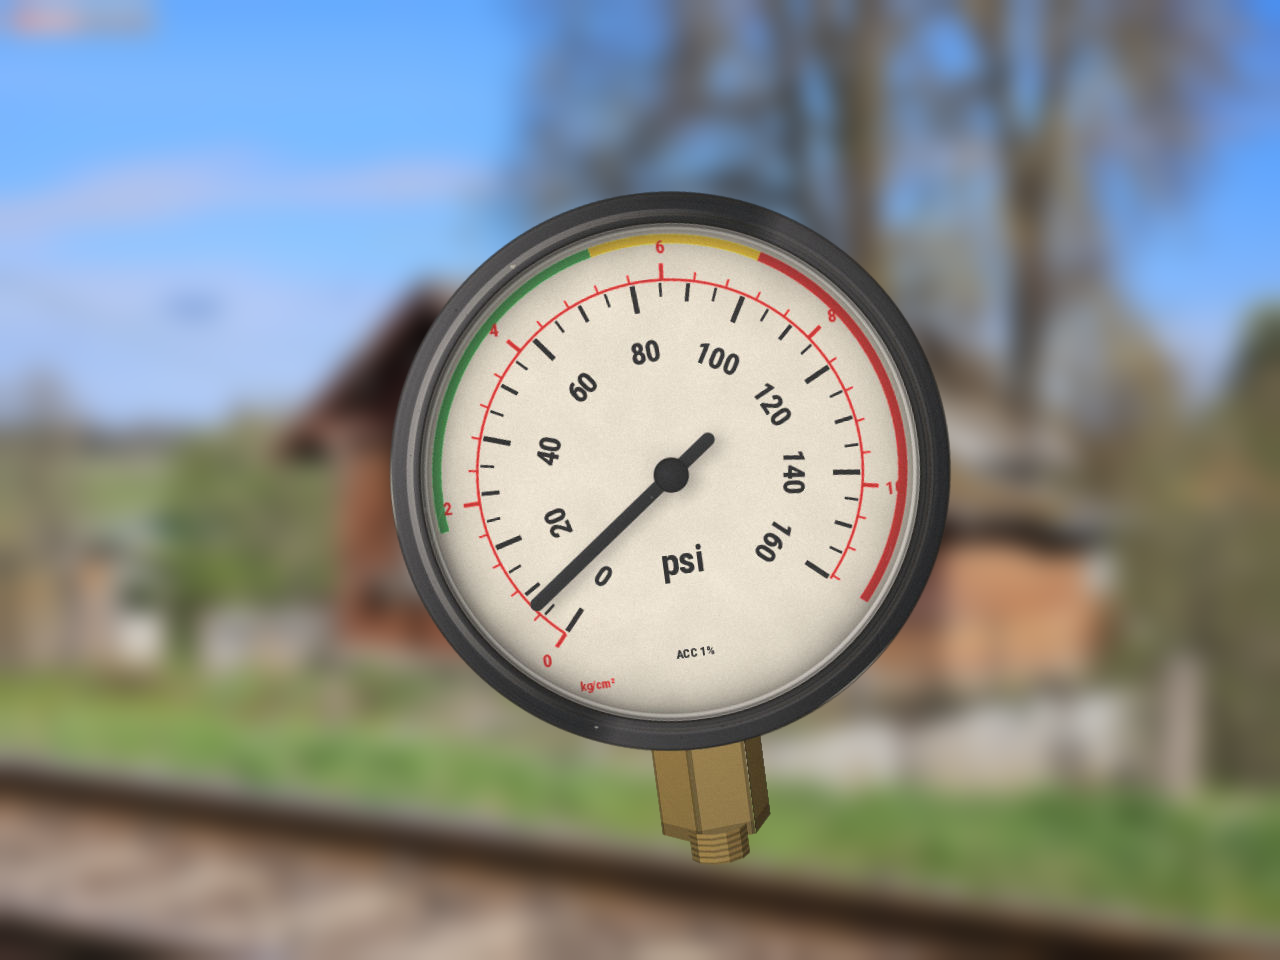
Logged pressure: 7.5 psi
